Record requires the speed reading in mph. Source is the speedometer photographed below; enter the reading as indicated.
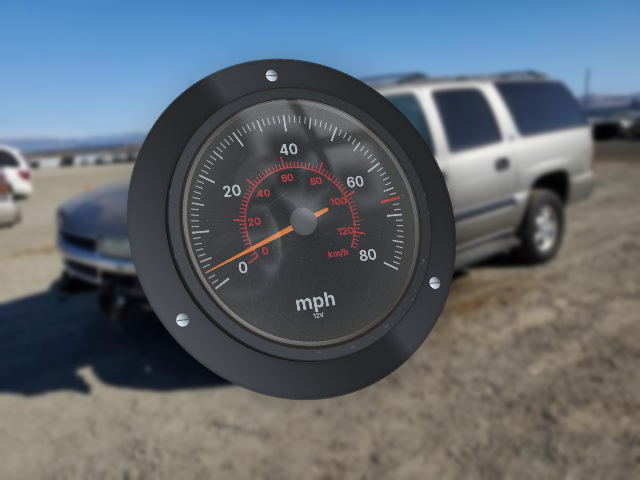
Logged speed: 3 mph
